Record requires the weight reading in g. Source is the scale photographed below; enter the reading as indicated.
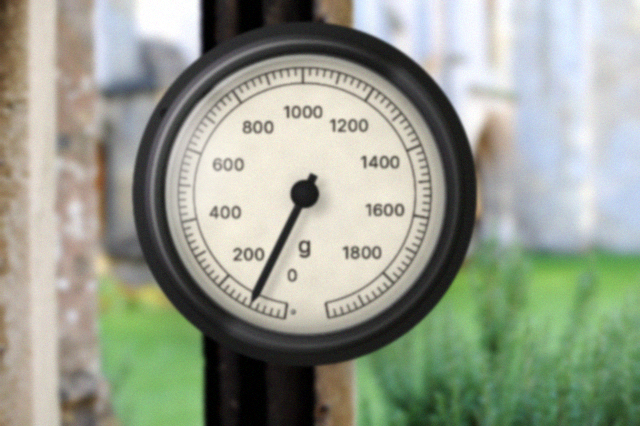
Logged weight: 100 g
